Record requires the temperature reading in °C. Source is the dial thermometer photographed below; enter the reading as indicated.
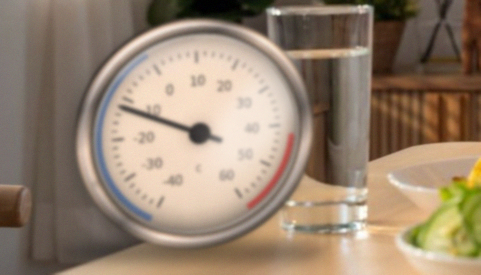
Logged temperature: -12 °C
